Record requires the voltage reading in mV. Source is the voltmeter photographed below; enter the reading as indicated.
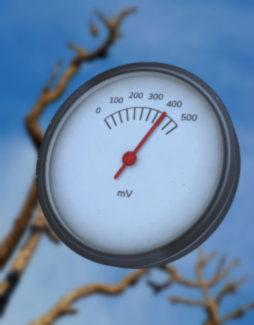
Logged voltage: 400 mV
